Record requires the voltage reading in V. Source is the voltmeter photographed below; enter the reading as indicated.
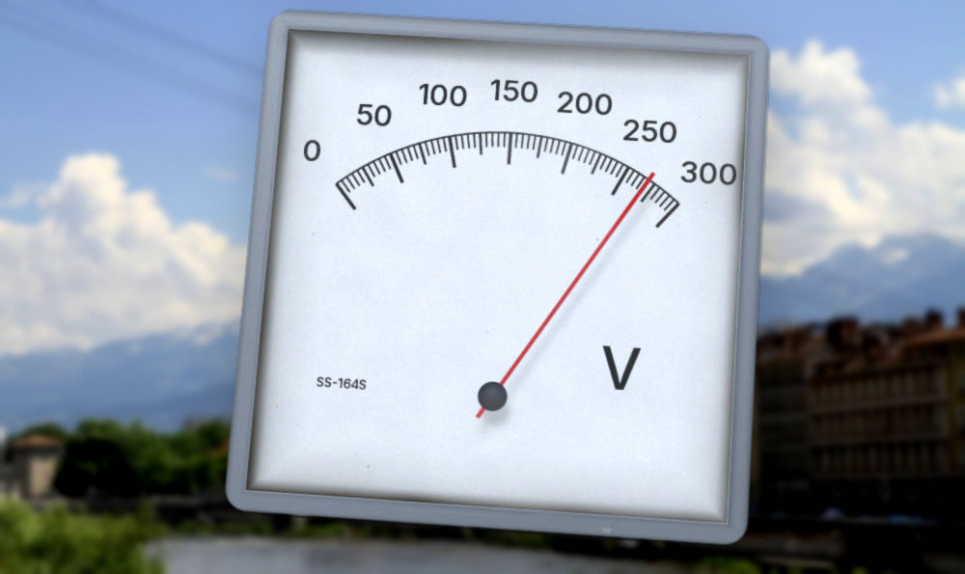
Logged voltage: 270 V
